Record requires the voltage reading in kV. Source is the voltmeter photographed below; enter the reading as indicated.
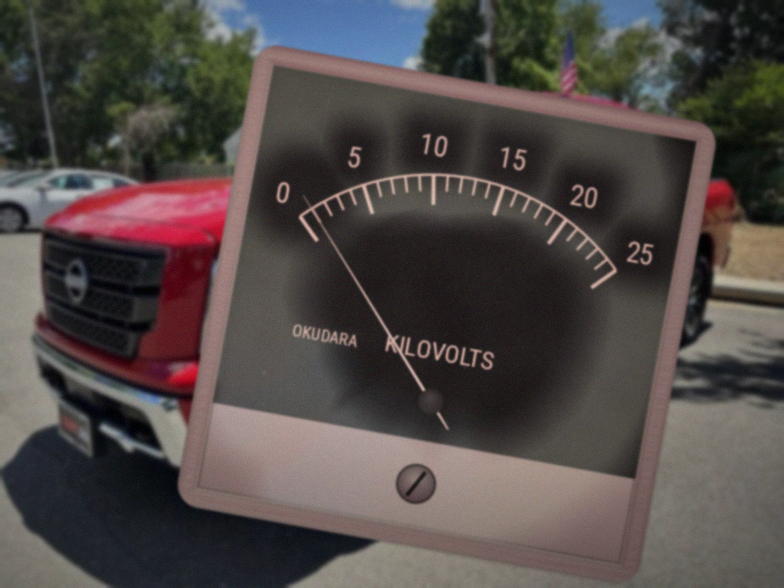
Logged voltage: 1 kV
